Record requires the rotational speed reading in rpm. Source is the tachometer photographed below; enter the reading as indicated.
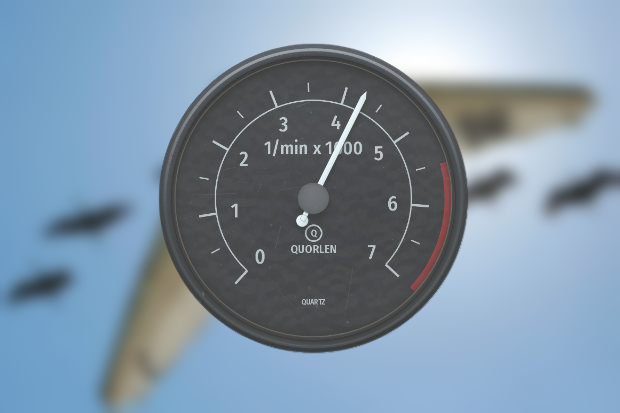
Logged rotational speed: 4250 rpm
